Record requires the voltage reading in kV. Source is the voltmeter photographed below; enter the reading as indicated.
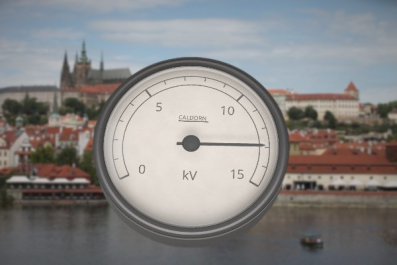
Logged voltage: 13 kV
